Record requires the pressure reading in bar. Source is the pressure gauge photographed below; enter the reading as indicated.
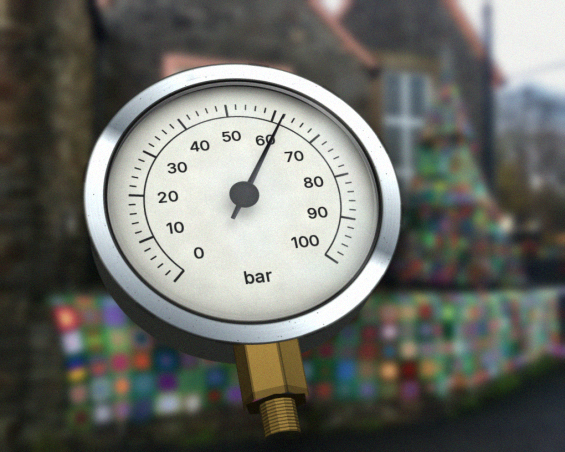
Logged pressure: 62 bar
